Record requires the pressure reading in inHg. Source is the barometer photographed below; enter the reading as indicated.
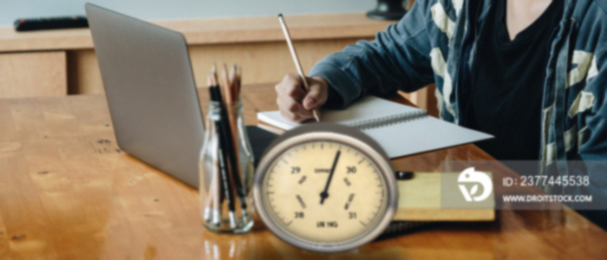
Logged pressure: 29.7 inHg
